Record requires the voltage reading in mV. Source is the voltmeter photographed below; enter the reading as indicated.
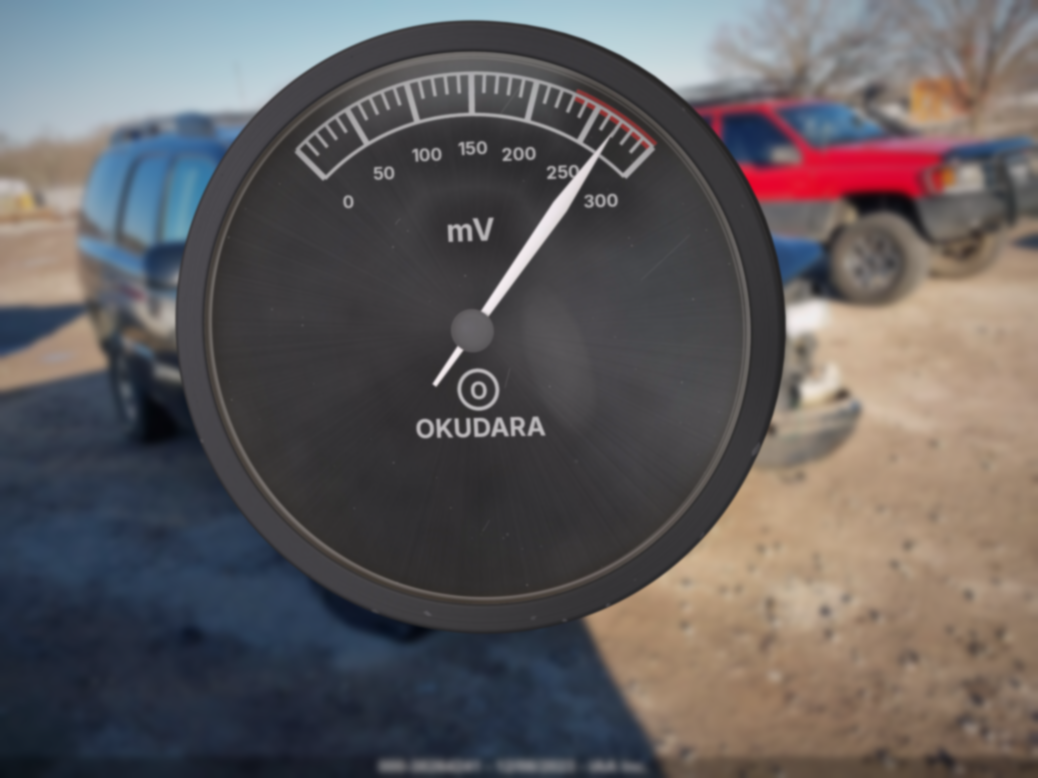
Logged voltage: 270 mV
